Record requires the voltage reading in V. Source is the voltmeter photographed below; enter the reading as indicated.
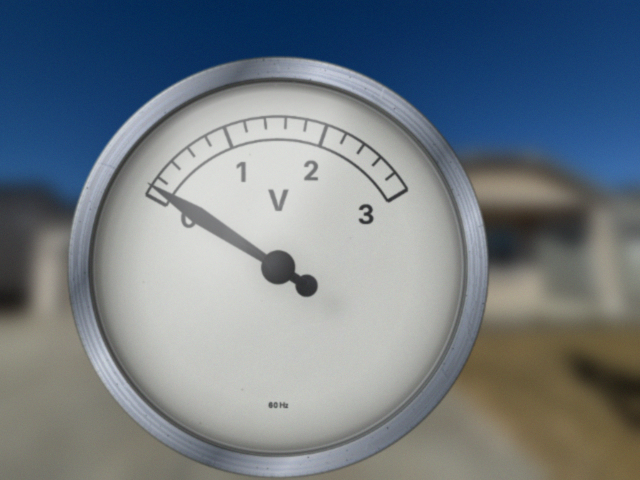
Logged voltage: 0.1 V
